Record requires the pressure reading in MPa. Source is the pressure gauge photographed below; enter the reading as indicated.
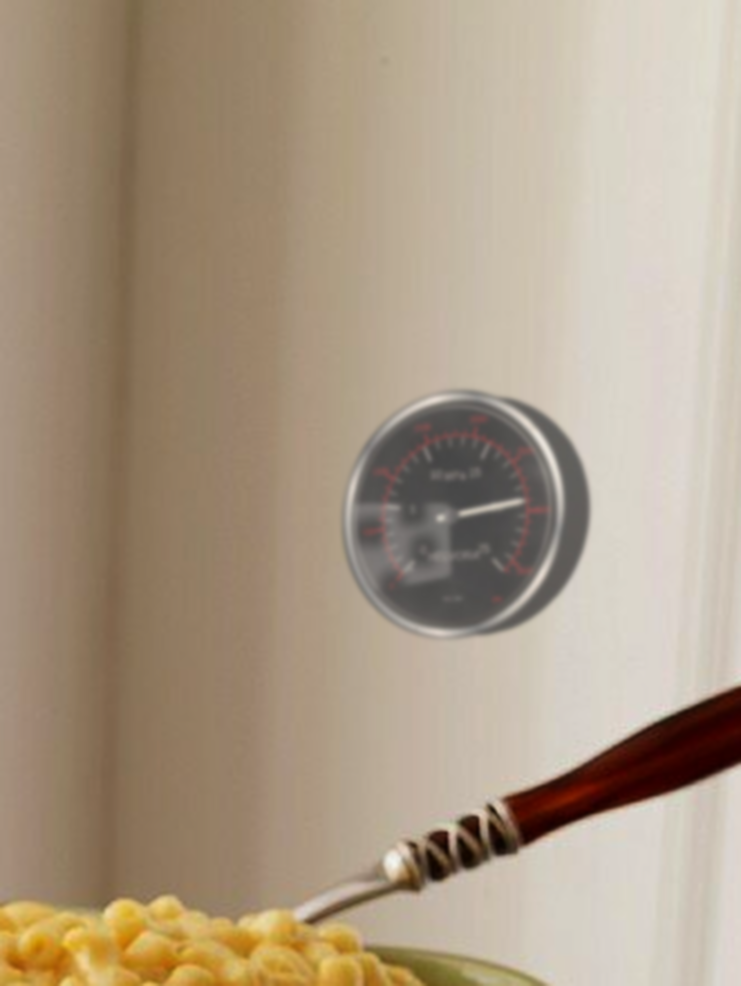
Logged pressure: 20 MPa
